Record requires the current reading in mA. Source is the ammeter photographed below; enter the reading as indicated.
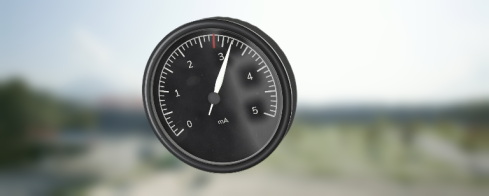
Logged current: 3.2 mA
